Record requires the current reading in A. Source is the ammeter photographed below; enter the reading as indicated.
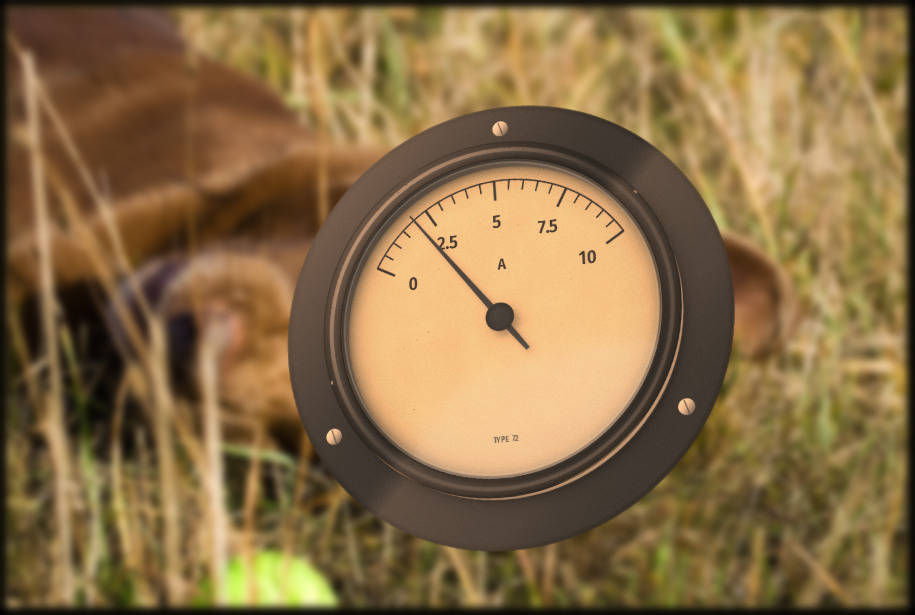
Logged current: 2 A
